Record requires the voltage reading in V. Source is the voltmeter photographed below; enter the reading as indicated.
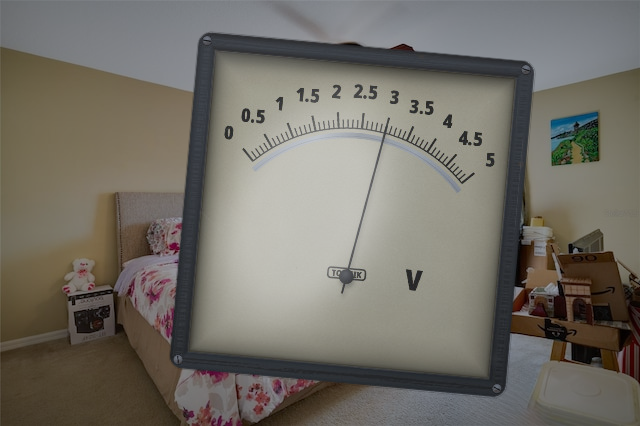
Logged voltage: 3 V
